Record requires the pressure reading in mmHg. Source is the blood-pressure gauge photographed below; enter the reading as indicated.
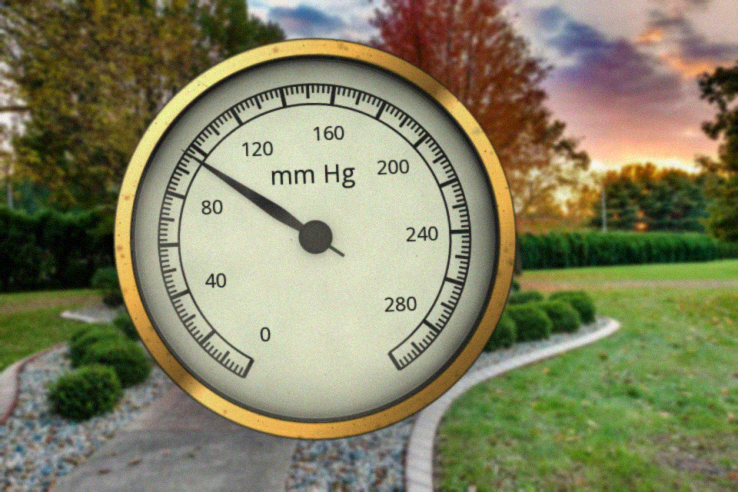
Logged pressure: 96 mmHg
